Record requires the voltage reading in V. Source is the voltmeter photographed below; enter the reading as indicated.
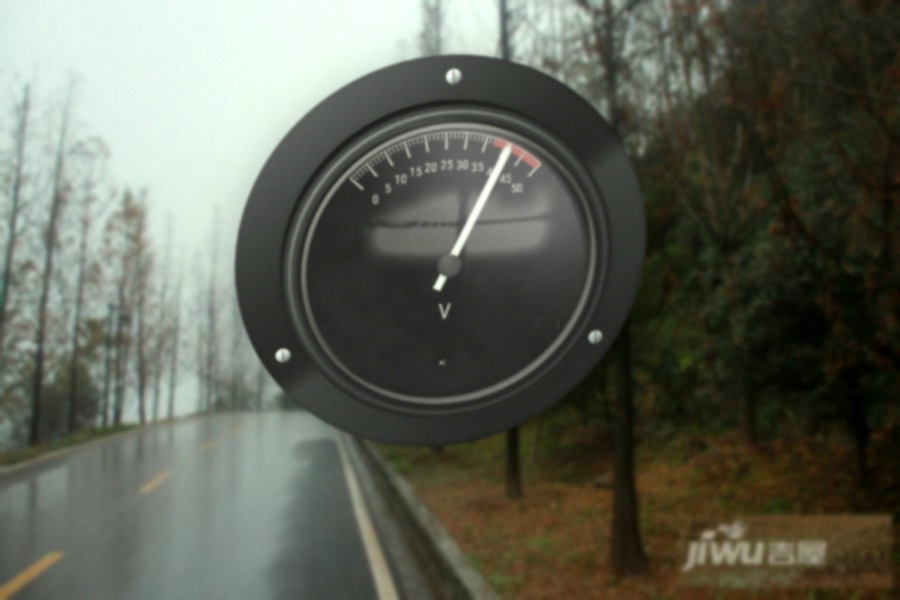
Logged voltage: 40 V
